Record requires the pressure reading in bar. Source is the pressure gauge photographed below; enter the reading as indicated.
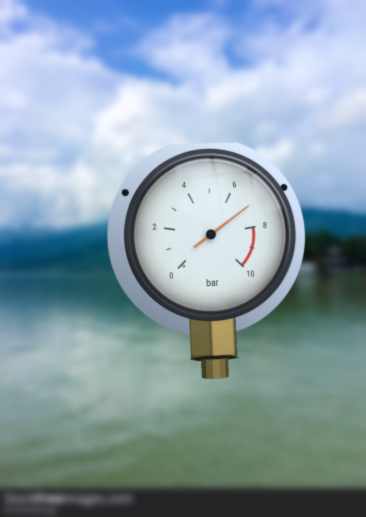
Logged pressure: 7 bar
